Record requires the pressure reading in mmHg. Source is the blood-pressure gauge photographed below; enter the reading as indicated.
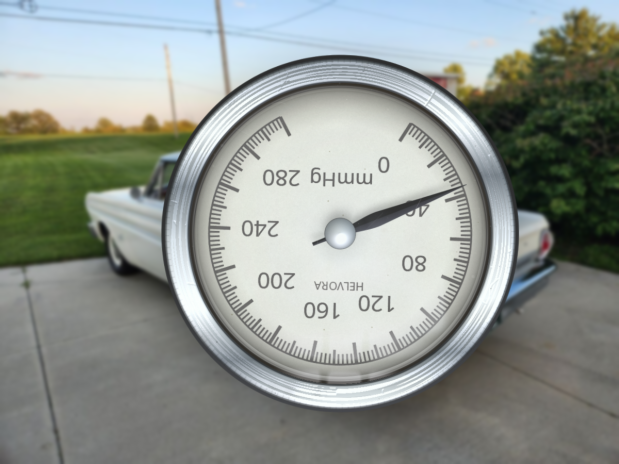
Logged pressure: 36 mmHg
